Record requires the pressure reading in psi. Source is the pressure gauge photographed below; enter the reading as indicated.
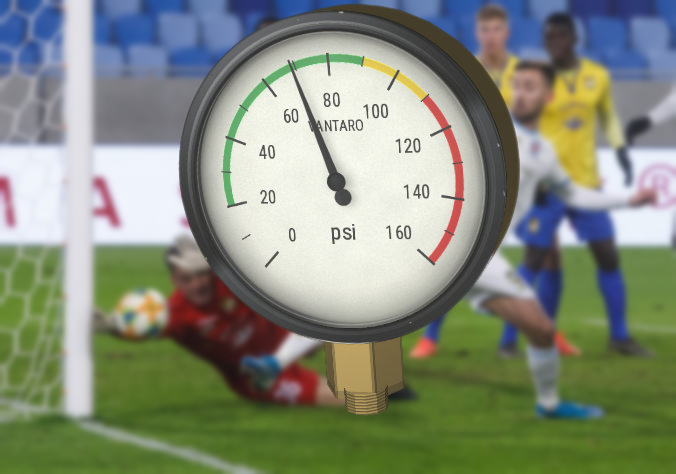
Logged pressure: 70 psi
